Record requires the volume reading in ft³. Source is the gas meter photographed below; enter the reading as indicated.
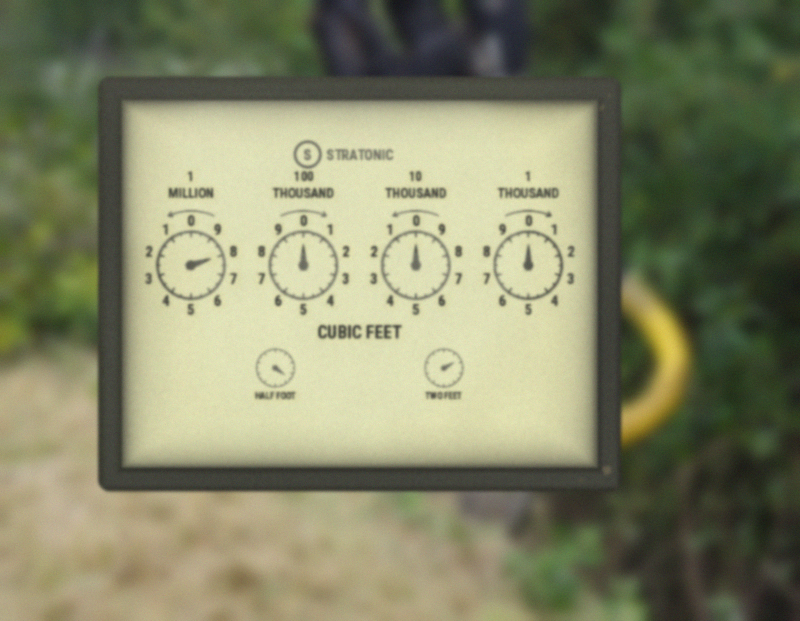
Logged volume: 800000 ft³
